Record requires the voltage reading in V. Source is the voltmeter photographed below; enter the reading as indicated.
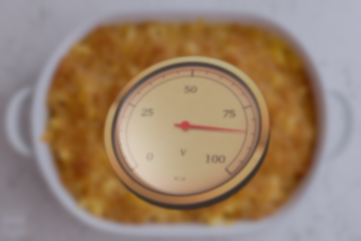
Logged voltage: 85 V
